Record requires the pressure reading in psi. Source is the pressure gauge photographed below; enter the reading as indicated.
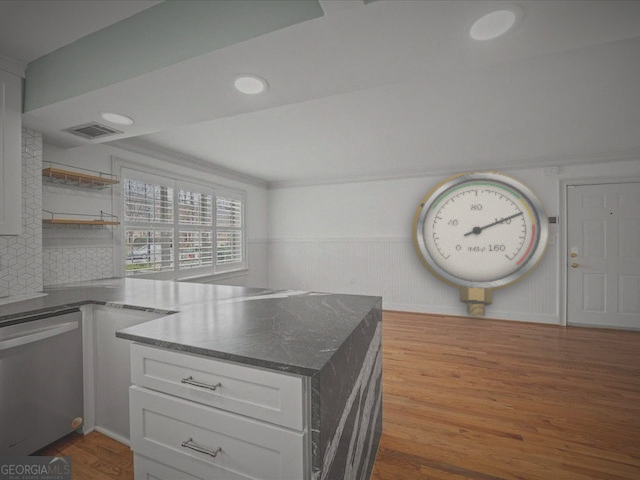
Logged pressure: 120 psi
